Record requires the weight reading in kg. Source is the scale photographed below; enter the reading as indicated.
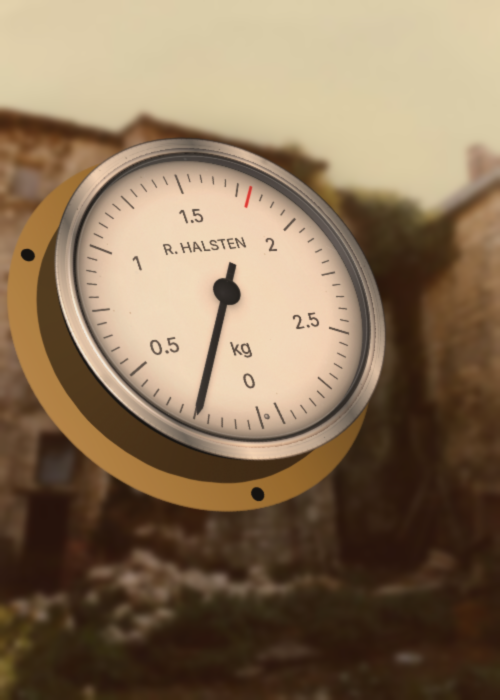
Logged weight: 0.25 kg
